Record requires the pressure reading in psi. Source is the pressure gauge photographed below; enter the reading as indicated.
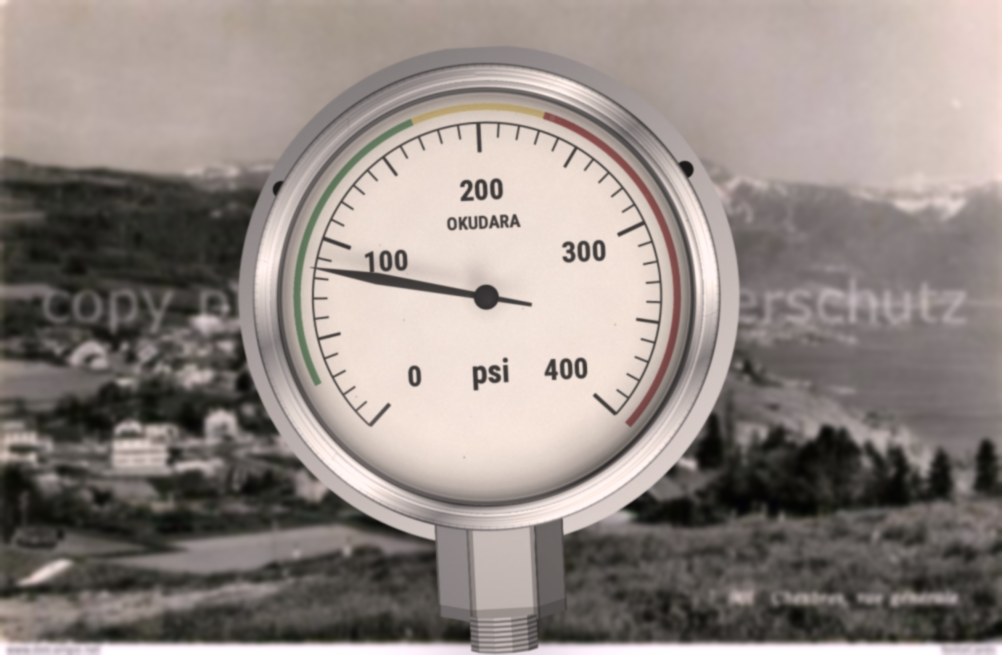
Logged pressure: 85 psi
